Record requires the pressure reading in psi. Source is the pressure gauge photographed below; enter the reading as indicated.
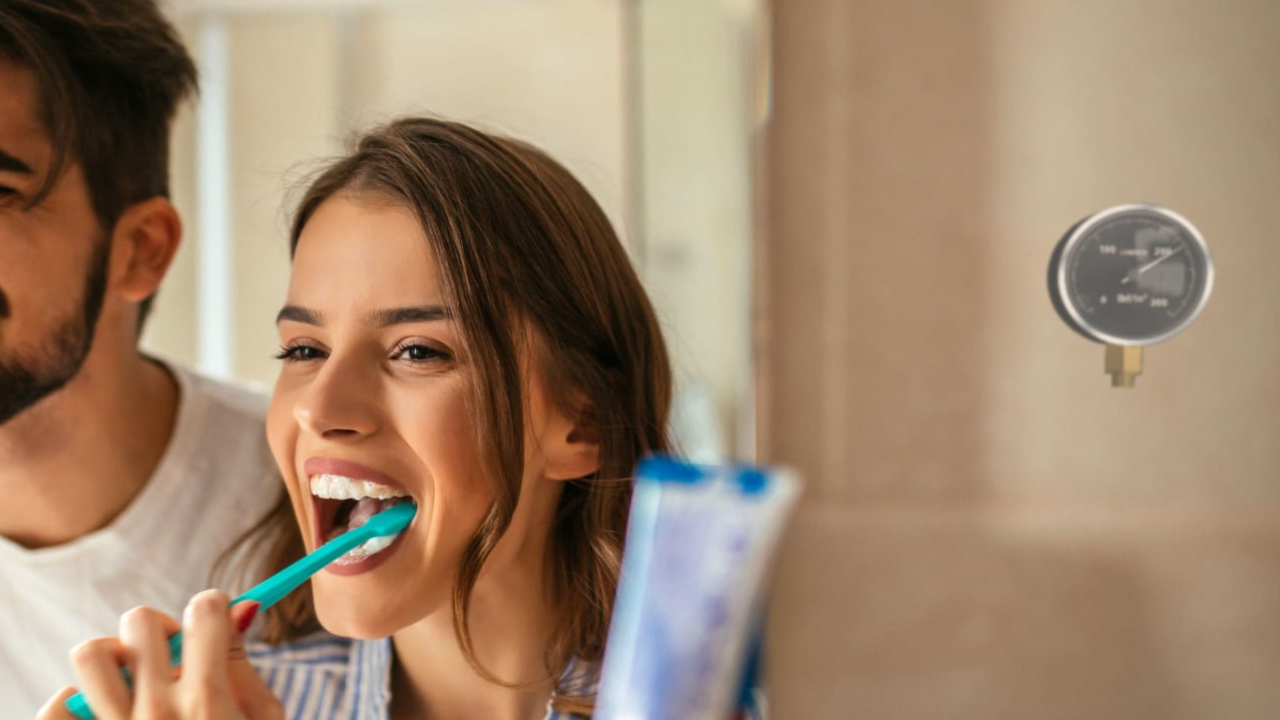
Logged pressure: 210 psi
